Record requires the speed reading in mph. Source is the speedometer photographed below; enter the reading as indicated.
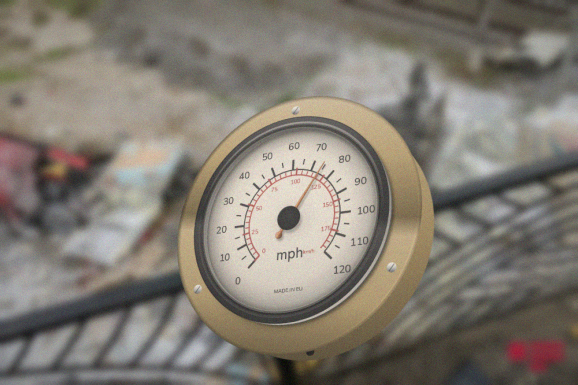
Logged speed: 75 mph
